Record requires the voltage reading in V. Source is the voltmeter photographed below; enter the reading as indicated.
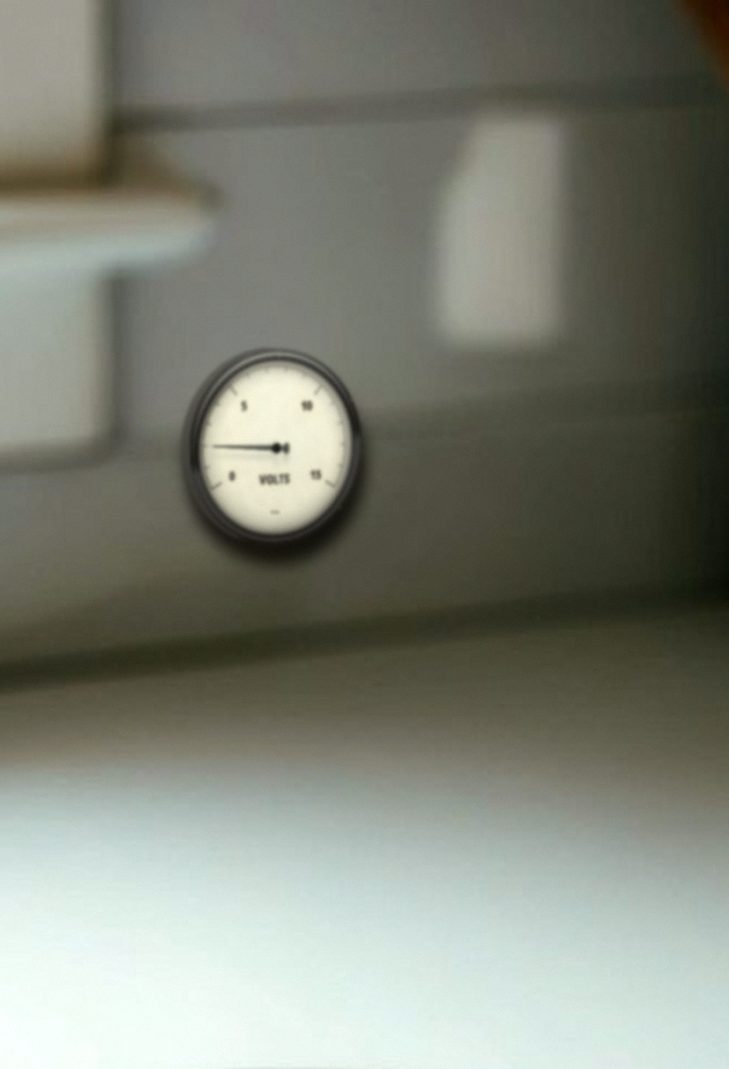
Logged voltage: 2 V
